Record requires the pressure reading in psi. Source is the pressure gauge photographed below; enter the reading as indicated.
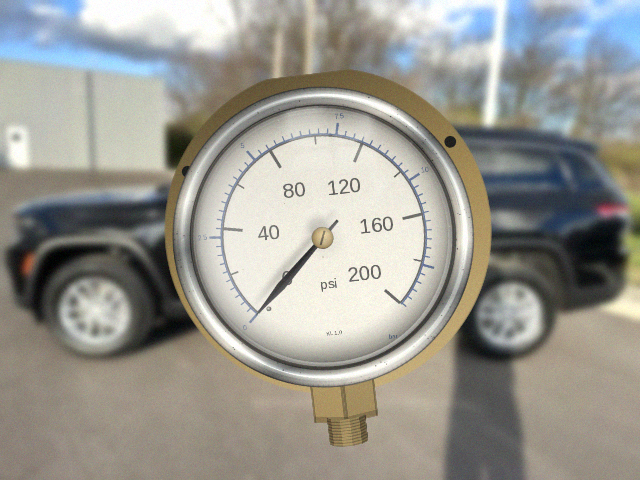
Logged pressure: 0 psi
